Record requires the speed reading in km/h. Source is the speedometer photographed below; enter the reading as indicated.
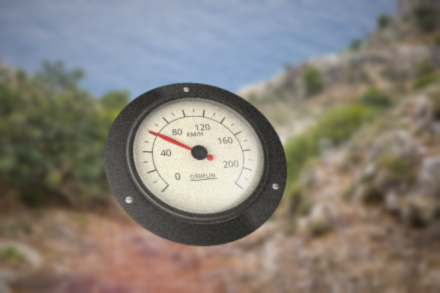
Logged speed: 60 km/h
